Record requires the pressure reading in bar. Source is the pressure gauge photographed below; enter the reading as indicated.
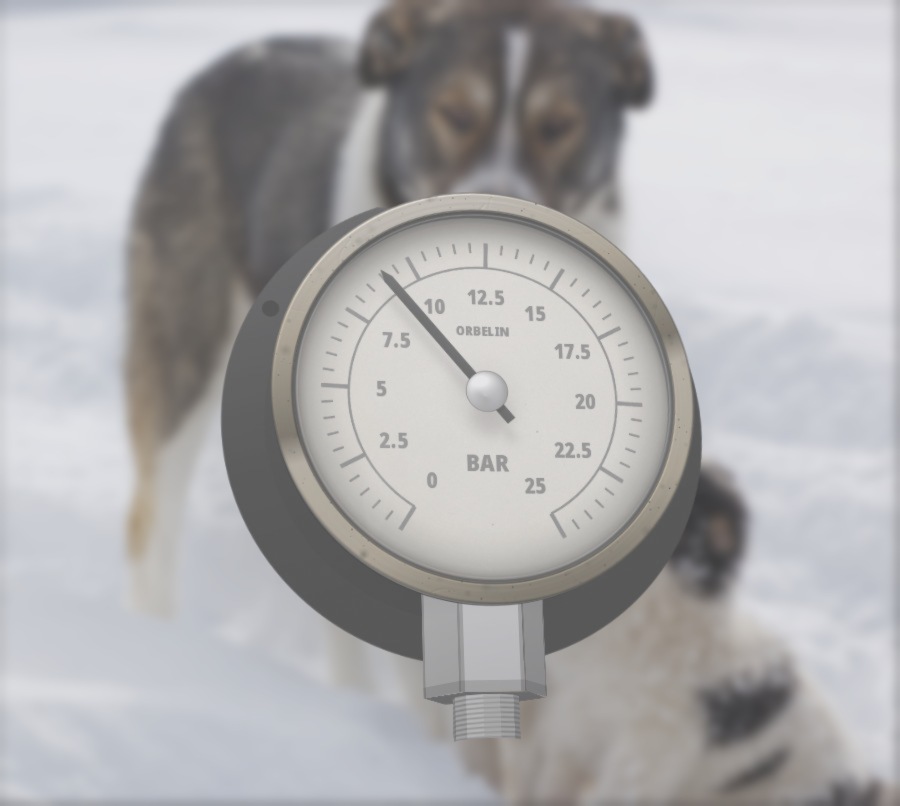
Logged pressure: 9 bar
